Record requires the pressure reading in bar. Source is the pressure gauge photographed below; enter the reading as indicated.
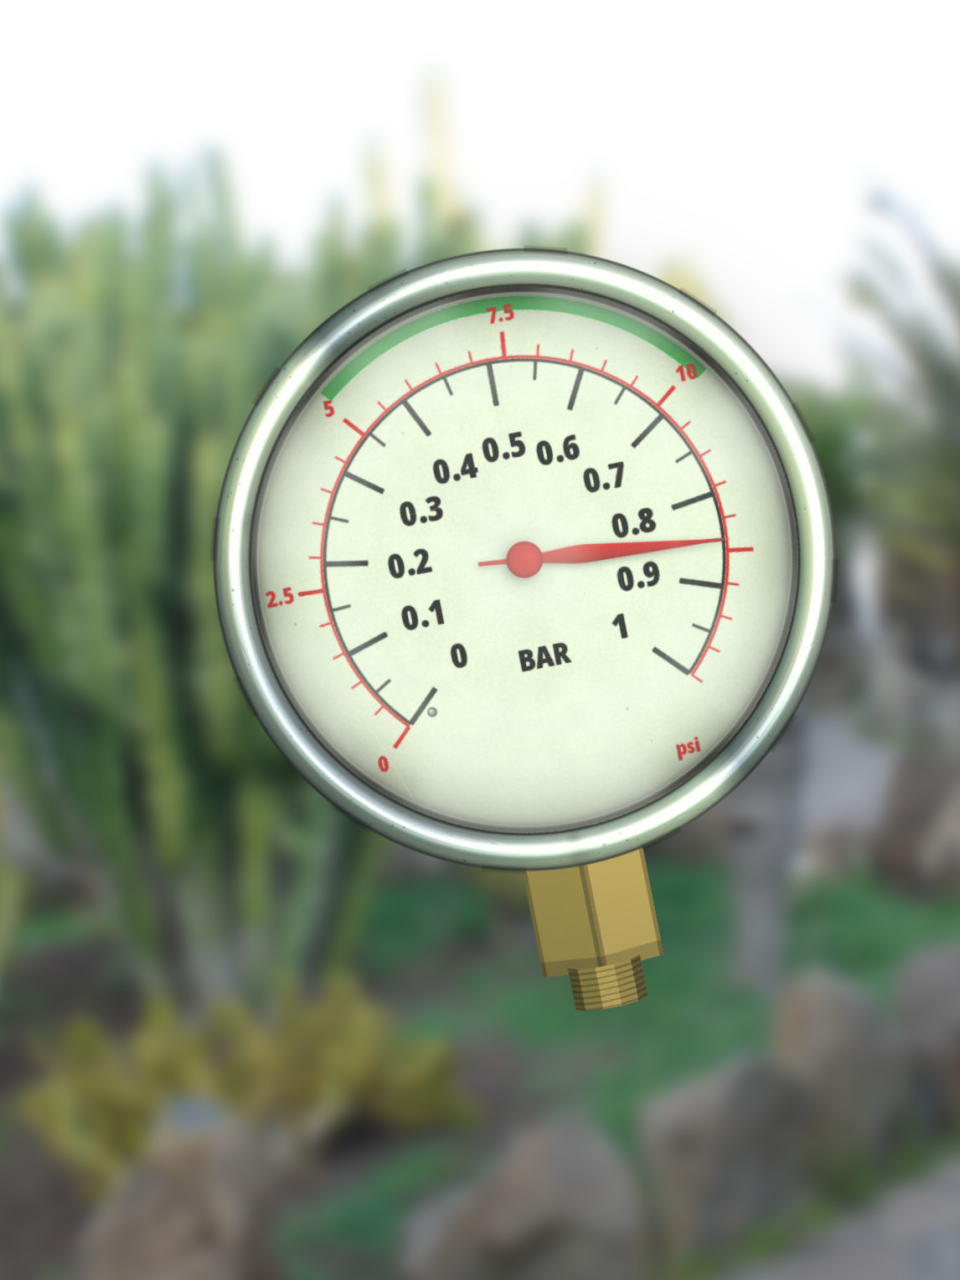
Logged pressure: 0.85 bar
